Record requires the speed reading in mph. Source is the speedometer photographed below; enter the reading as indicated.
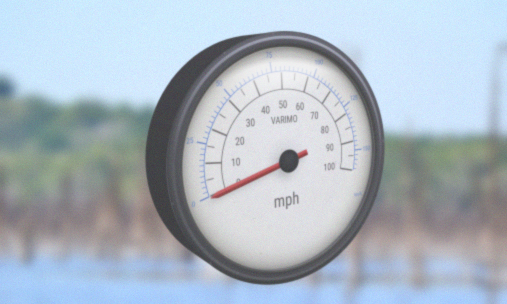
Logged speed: 0 mph
